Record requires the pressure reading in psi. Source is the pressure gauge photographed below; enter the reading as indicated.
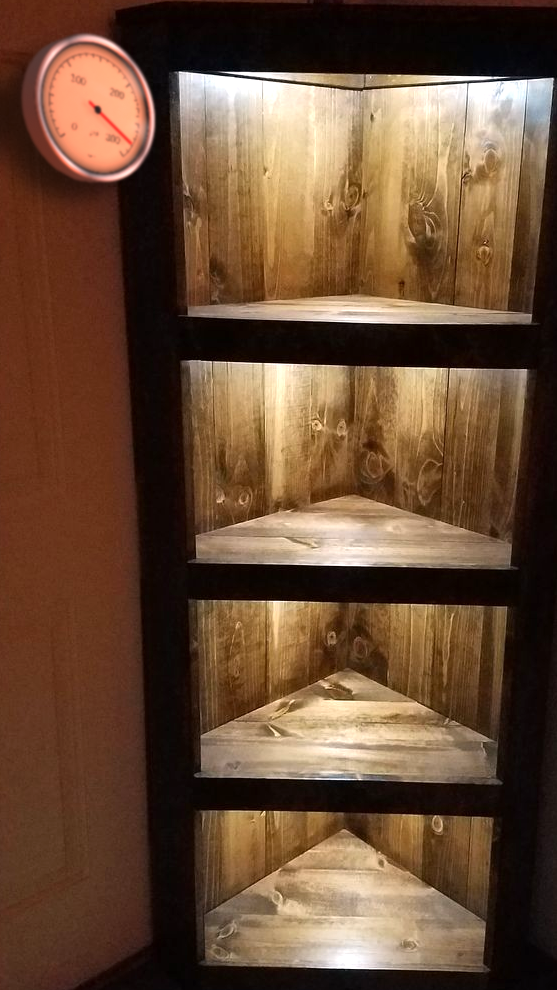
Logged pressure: 280 psi
